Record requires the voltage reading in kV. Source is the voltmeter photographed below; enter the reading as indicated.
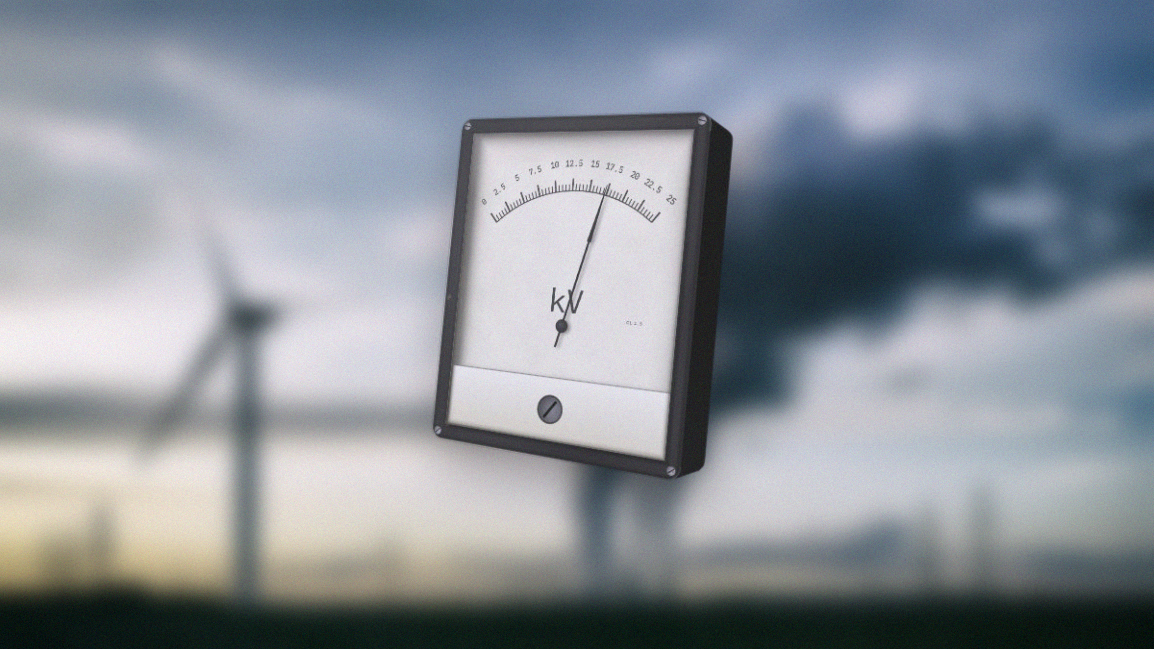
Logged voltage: 17.5 kV
